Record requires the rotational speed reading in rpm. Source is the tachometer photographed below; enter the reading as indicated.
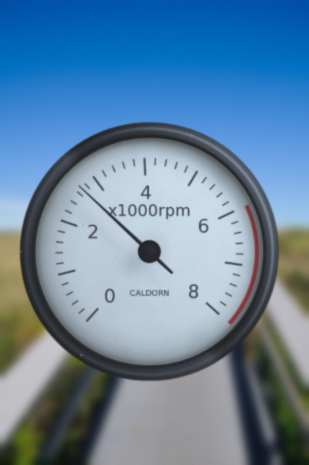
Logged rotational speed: 2700 rpm
